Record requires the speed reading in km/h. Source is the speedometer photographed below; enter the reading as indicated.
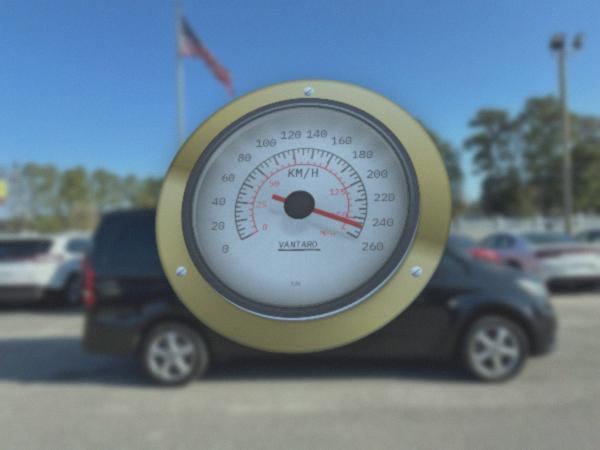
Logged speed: 250 km/h
